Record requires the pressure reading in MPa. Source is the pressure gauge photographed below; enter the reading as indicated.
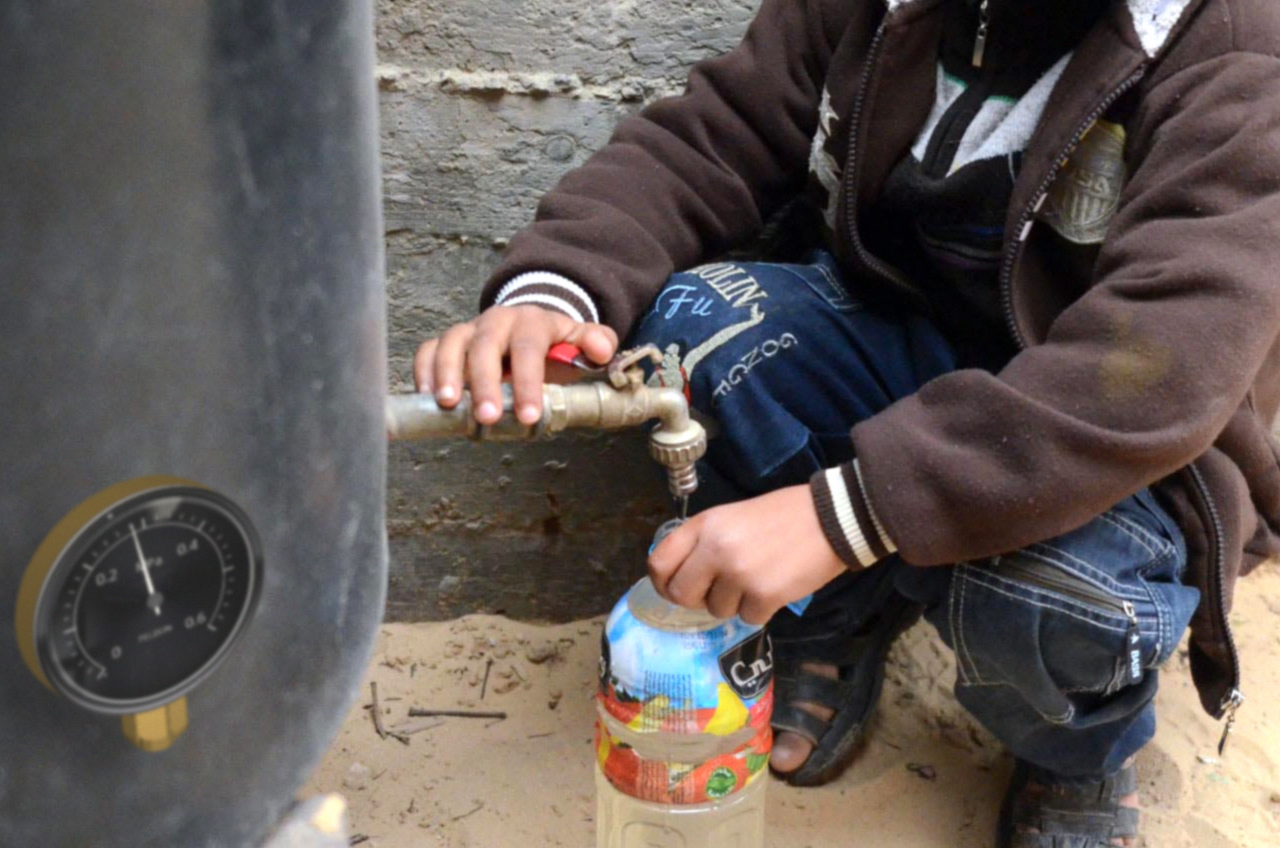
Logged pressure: 0.28 MPa
